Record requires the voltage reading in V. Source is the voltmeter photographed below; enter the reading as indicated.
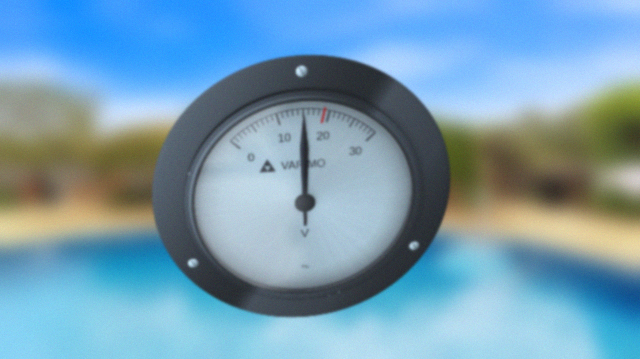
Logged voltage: 15 V
